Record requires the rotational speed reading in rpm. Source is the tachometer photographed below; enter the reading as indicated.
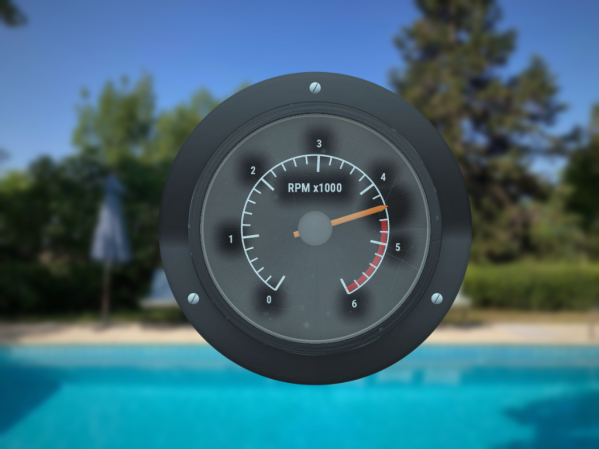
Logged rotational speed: 4400 rpm
